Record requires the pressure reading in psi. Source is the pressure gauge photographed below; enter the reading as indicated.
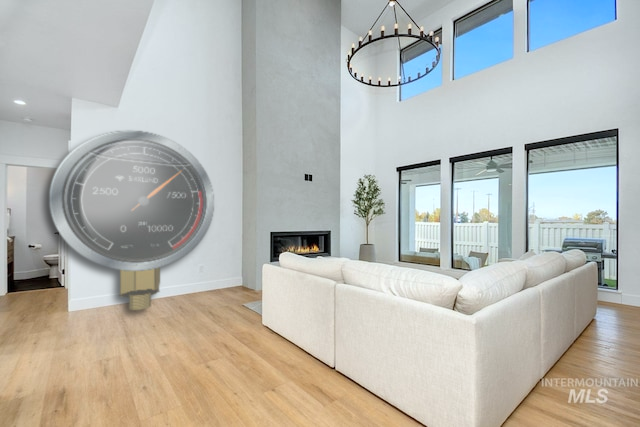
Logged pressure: 6500 psi
